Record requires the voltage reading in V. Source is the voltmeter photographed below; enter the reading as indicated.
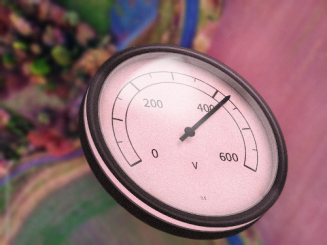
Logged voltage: 425 V
